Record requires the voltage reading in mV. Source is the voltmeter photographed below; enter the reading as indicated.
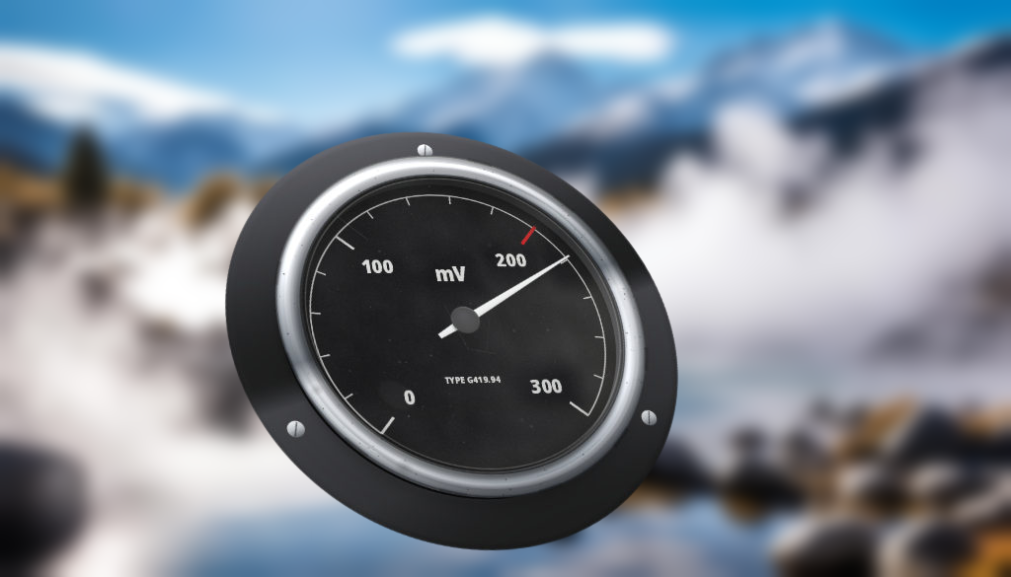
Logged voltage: 220 mV
